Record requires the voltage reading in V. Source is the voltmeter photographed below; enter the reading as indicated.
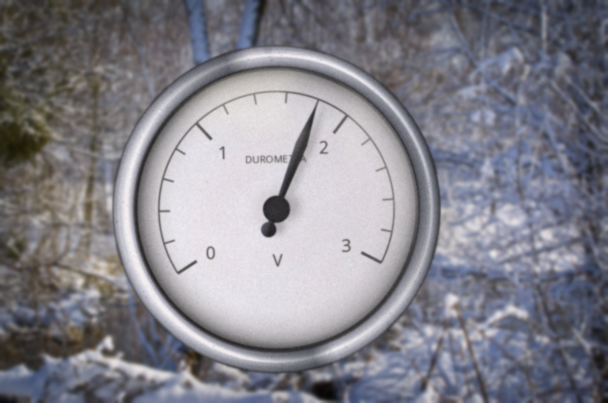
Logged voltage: 1.8 V
